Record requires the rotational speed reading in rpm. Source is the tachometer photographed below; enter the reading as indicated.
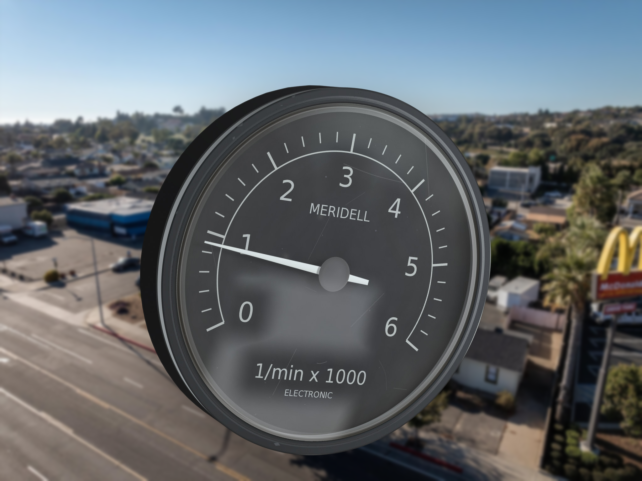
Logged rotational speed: 900 rpm
